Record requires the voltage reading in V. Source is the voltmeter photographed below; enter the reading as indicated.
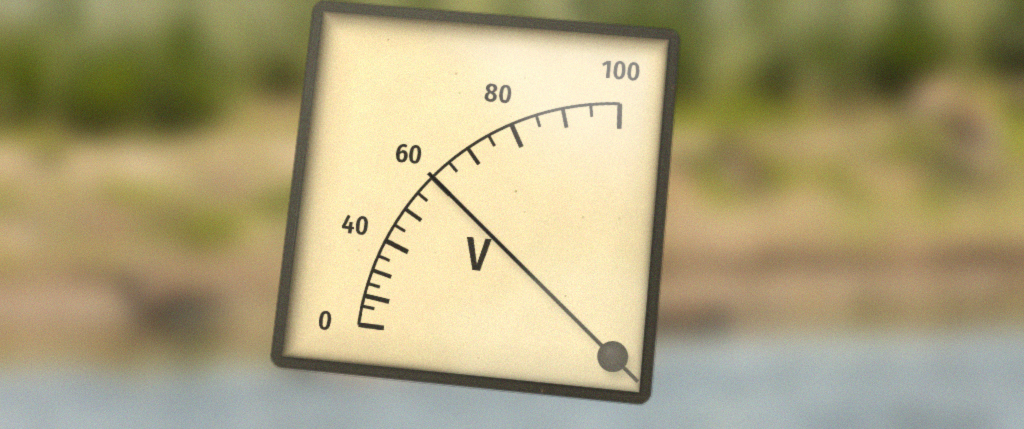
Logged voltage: 60 V
